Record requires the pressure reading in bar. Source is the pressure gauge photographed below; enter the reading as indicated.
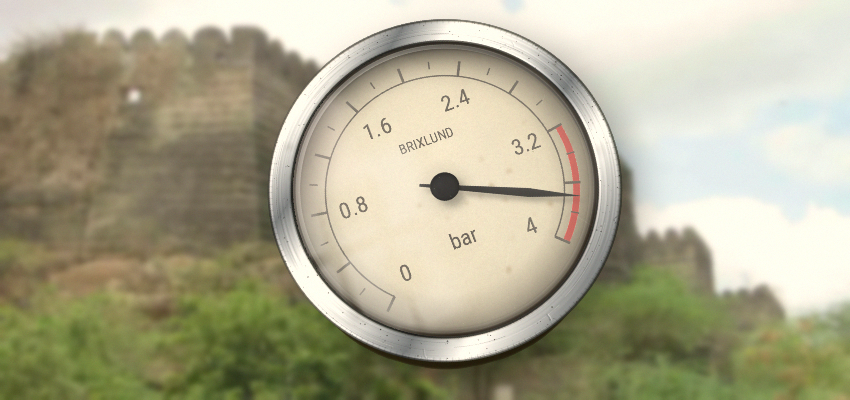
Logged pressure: 3.7 bar
